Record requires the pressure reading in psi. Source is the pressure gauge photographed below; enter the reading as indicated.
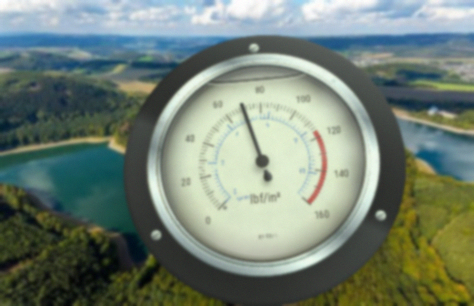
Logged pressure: 70 psi
